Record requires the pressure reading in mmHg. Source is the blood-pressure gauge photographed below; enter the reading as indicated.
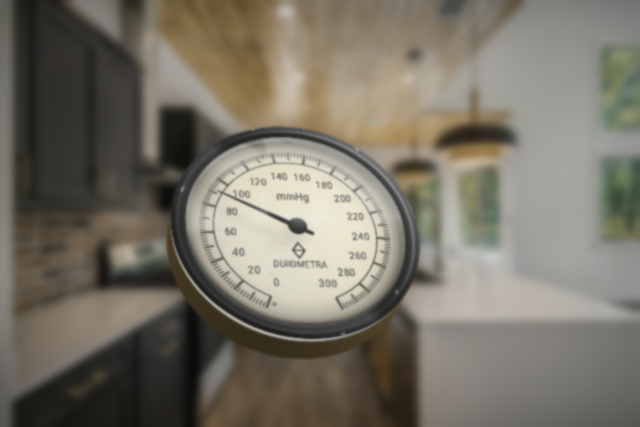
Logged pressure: 90 mmHg
